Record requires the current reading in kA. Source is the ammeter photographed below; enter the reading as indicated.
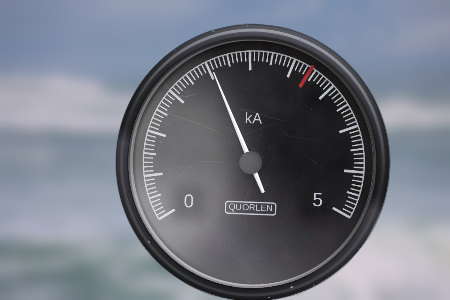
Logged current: 2.05 kA
